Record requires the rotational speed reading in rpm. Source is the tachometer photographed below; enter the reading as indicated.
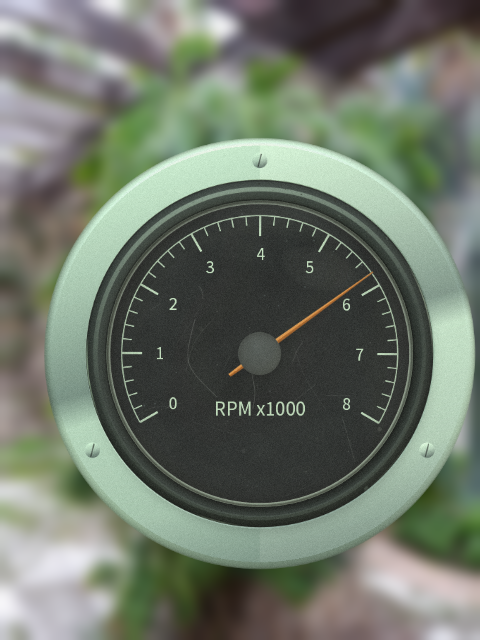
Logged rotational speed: 5800 rpm
